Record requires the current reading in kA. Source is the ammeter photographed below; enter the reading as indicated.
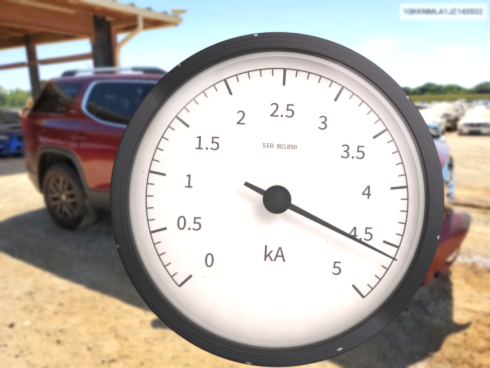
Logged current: 4.6 kA
